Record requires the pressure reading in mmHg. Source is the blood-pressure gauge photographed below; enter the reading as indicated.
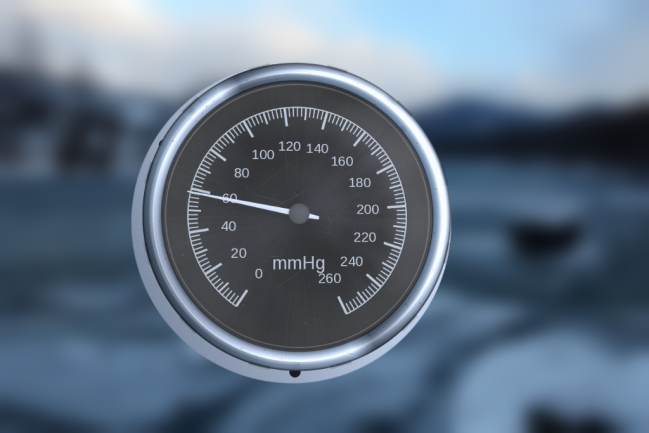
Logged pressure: 58 mmHg
